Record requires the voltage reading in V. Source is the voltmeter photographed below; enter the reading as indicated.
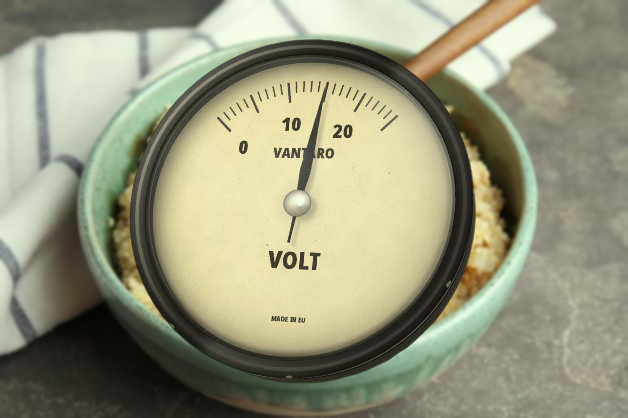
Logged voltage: 15 V
